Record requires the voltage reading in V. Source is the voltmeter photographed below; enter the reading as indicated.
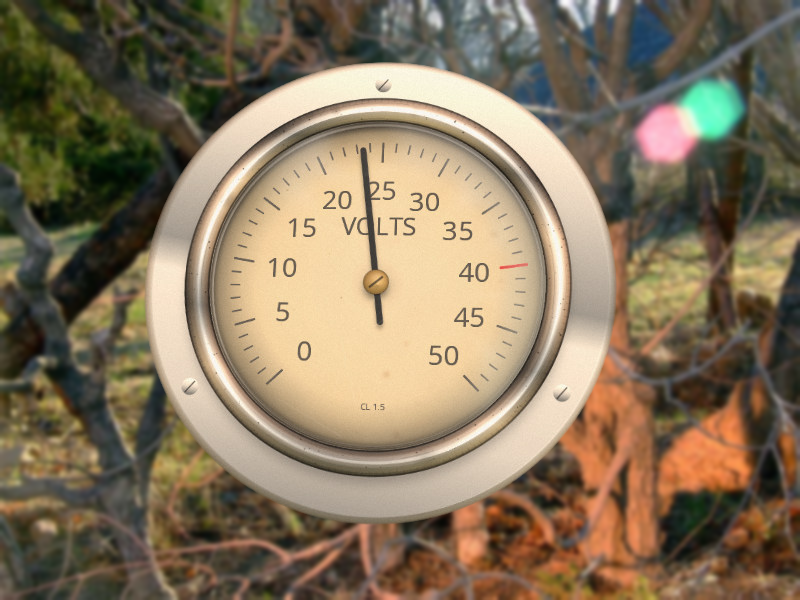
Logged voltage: 23.5 V
